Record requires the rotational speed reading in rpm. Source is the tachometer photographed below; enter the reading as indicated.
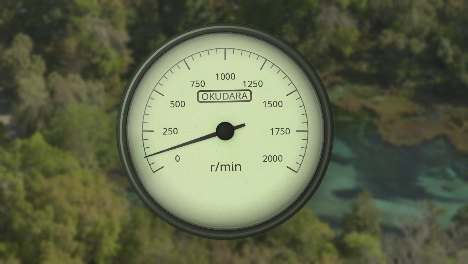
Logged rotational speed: 100 rpm
